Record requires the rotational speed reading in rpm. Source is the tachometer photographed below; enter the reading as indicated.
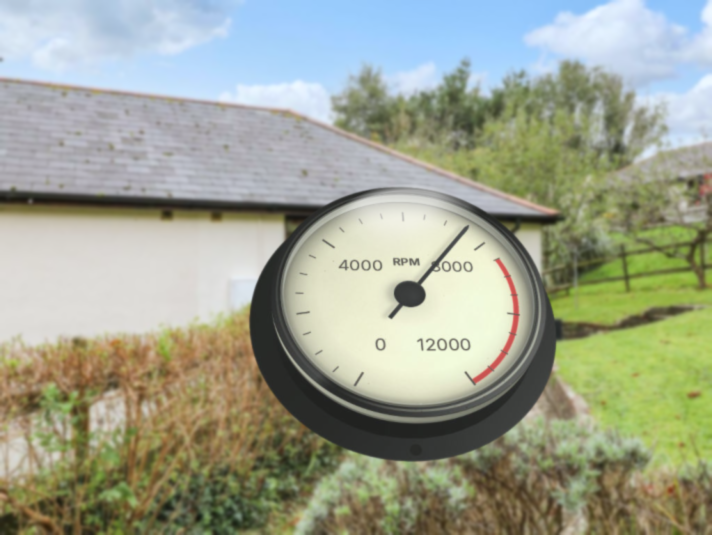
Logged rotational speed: 7500 rpm
